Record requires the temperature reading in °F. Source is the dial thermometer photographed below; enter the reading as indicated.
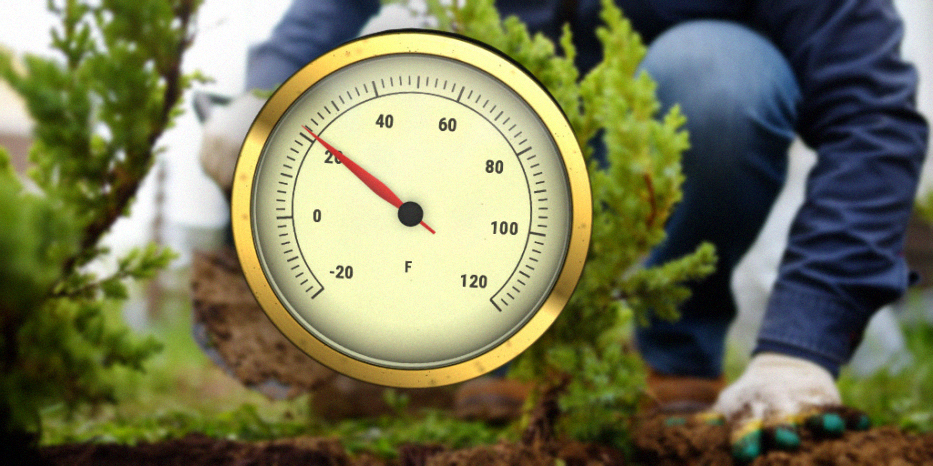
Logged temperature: 22 °F
